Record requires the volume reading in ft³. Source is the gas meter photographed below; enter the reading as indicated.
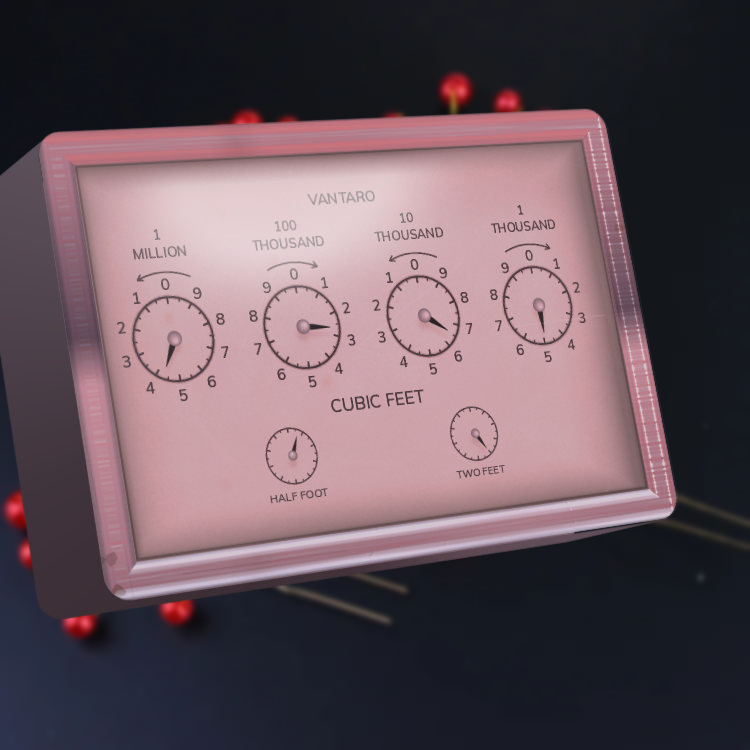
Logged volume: 426500 ft³
